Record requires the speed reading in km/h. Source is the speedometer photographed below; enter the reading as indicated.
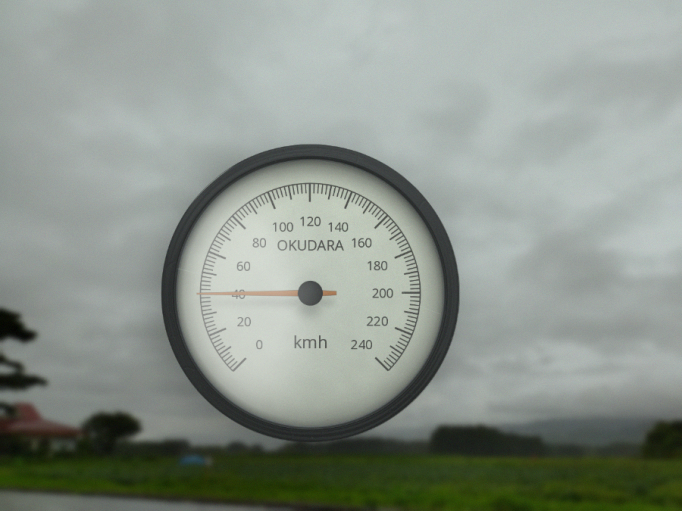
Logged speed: 40 km/h
